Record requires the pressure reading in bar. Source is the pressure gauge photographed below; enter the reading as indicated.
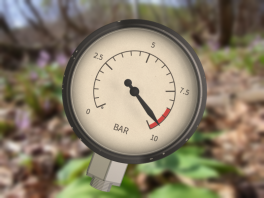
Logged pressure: 9.5 bar
